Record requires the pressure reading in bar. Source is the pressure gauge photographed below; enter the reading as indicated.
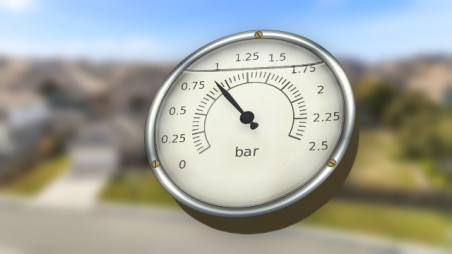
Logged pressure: 0.9 bar
